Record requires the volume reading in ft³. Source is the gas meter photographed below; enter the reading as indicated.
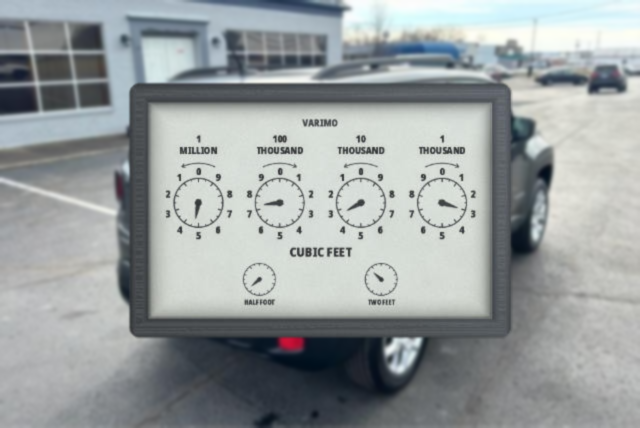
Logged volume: 473300 ft³
